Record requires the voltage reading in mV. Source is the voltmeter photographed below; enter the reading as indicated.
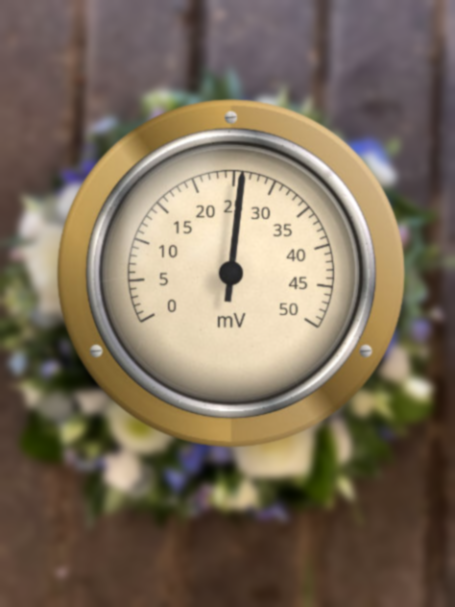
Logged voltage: 26 mV
